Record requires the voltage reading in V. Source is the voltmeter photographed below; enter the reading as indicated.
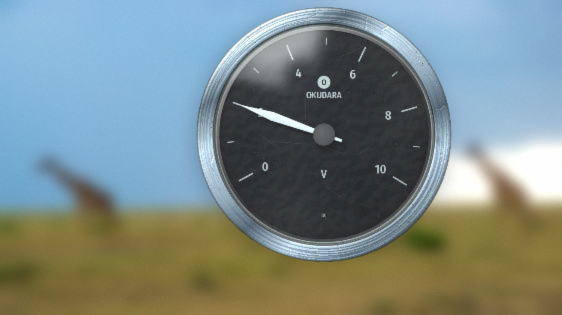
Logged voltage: 2 V
